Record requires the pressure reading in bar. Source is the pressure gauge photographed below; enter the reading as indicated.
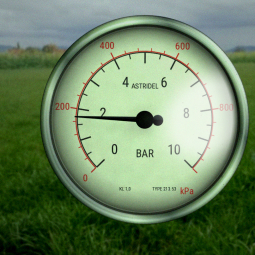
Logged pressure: 1.75 bar
